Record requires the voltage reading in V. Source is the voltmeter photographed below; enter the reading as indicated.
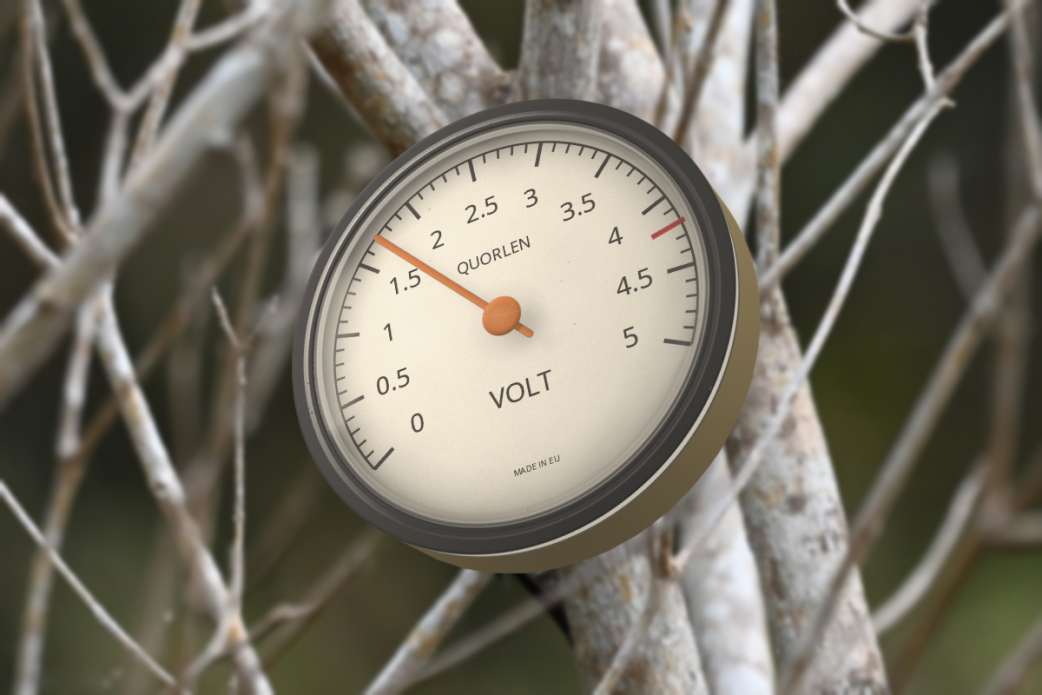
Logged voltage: 1.7 V
